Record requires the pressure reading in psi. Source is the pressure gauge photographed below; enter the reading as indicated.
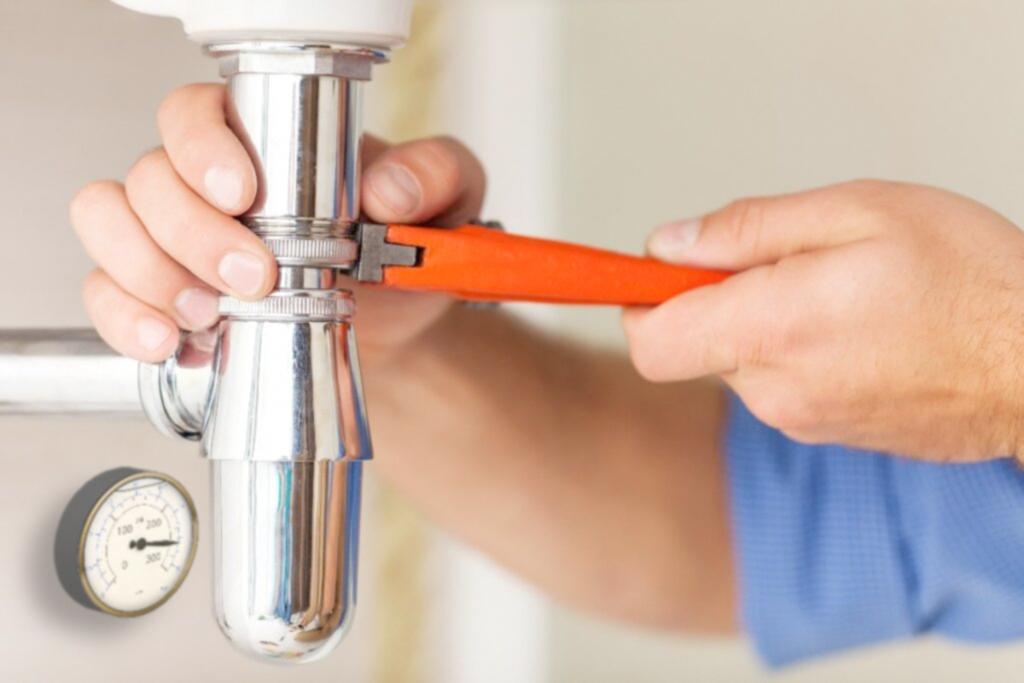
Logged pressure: 260 psi
